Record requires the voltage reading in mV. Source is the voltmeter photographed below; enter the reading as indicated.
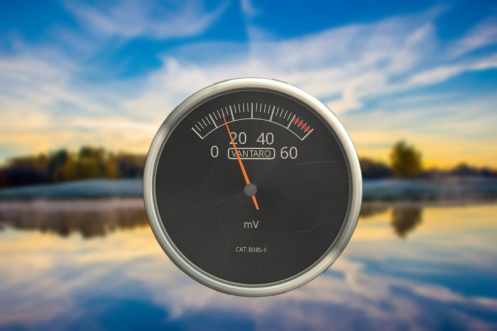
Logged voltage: 16 mV
